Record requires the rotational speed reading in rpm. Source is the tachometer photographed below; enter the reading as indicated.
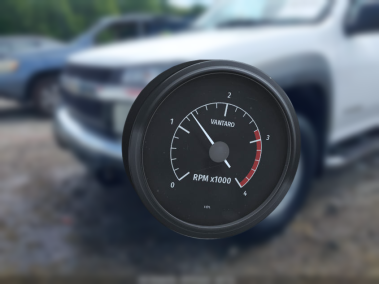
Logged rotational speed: 1300 rpm
